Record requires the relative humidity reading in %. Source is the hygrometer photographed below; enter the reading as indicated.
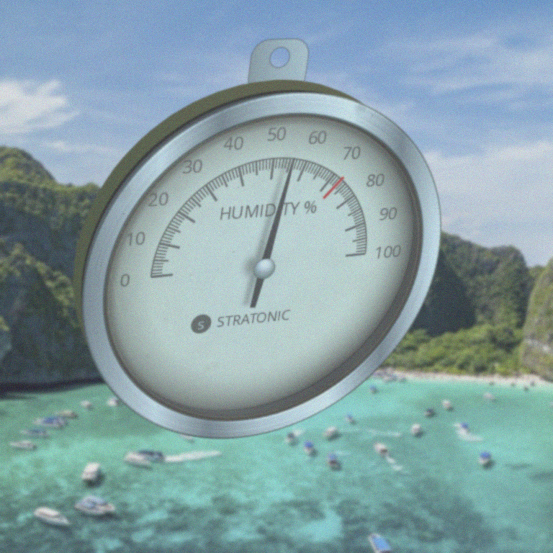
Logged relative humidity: 55 %
